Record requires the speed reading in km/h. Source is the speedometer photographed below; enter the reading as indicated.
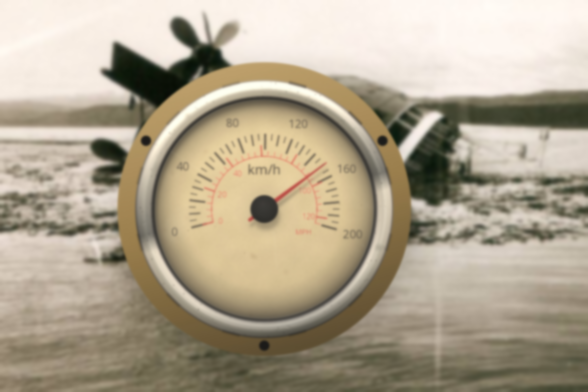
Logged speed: 150 km/h
